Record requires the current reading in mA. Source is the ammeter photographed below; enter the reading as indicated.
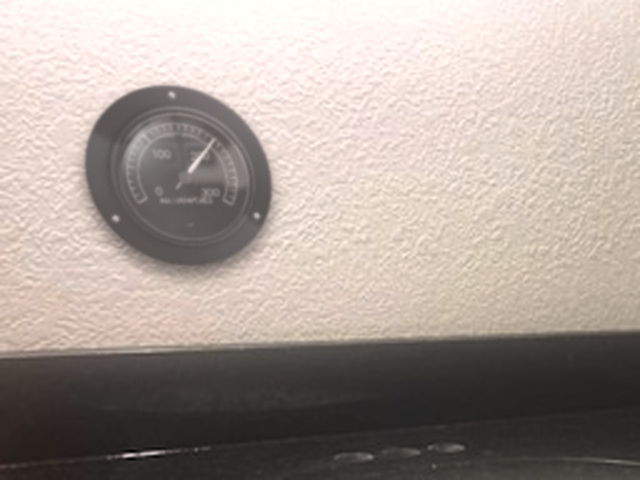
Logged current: 200 mA
